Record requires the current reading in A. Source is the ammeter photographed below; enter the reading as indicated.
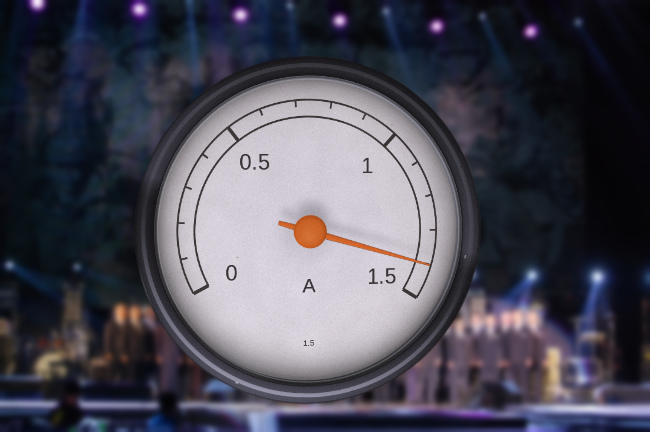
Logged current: 1.4 A
